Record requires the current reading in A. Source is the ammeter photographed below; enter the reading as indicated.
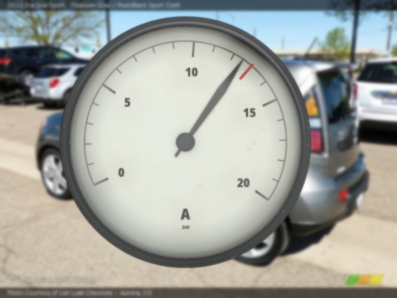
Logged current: 12.5 A
